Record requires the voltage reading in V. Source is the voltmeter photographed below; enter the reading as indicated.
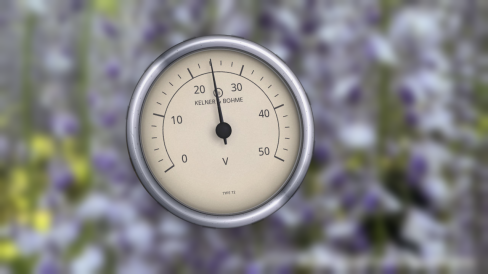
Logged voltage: 24 V
